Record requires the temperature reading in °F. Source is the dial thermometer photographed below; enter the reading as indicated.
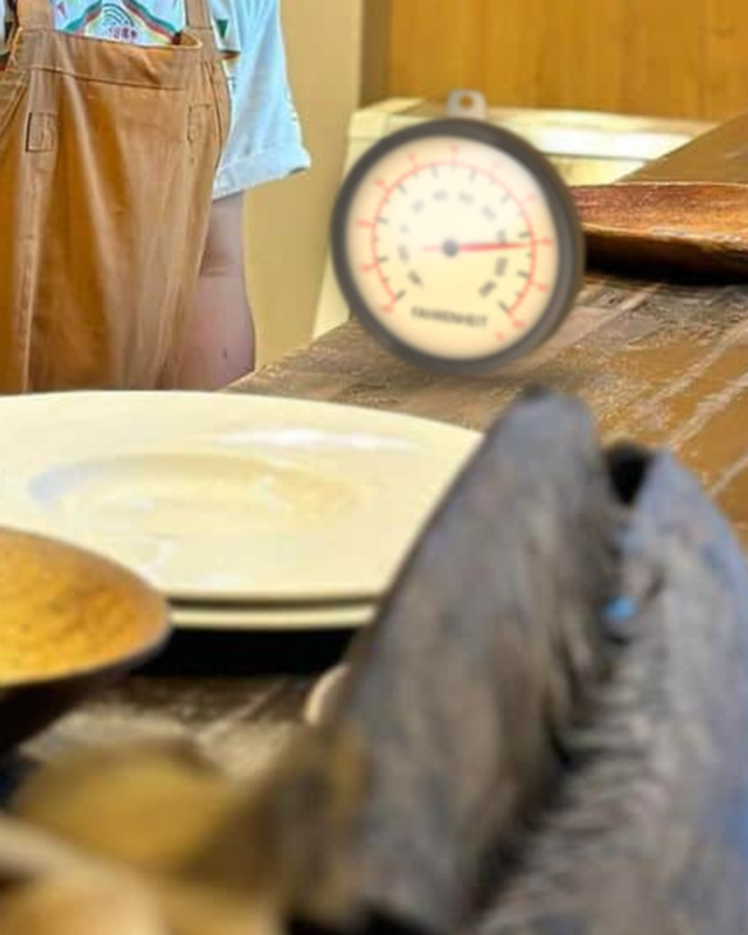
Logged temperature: 105 °F
